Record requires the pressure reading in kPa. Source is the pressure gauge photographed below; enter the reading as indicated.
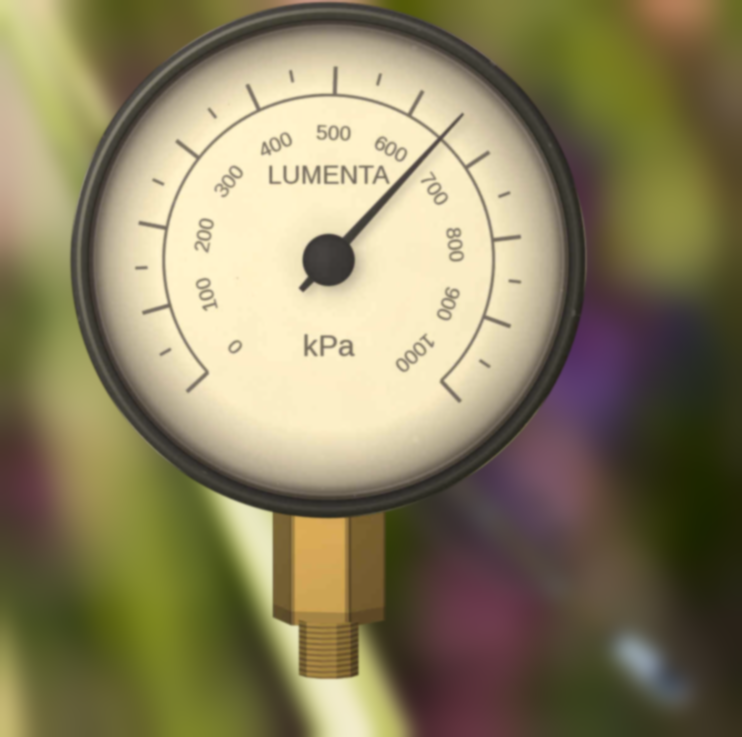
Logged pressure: 650 kPa
